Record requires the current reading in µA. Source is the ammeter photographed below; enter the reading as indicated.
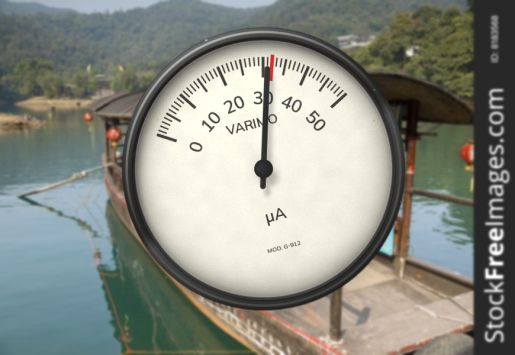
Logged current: 31 µA
